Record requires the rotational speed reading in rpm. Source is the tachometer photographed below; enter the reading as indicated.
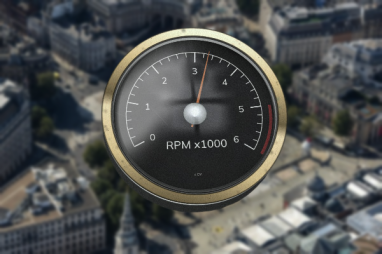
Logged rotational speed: 3300 rpm
